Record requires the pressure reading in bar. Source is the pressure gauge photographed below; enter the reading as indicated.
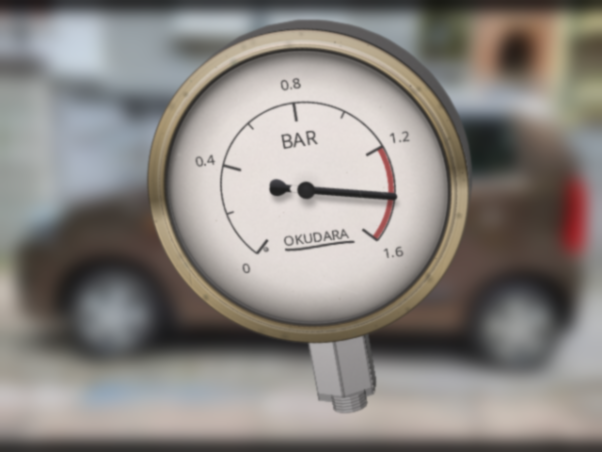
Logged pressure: 1.4 bar
